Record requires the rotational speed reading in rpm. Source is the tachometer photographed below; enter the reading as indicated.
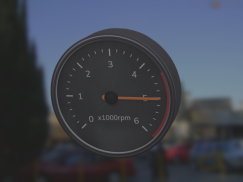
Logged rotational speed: 5000 rpm
